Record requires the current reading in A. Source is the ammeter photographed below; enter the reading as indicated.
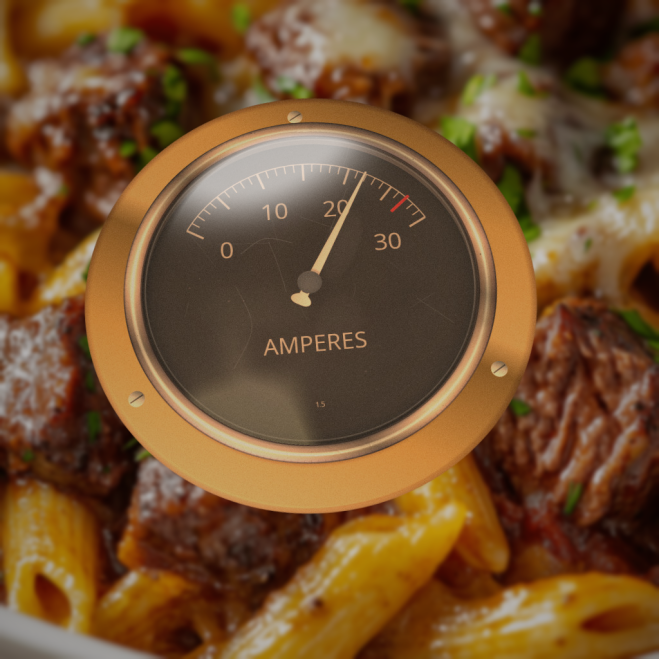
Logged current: 22 A
